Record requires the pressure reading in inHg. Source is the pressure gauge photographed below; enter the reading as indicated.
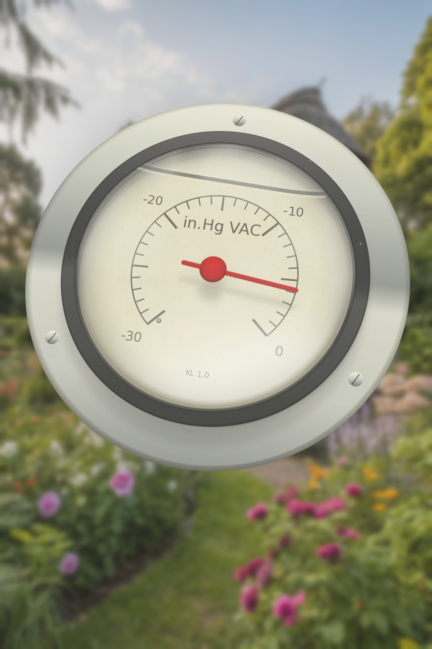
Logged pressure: -4 inHg
